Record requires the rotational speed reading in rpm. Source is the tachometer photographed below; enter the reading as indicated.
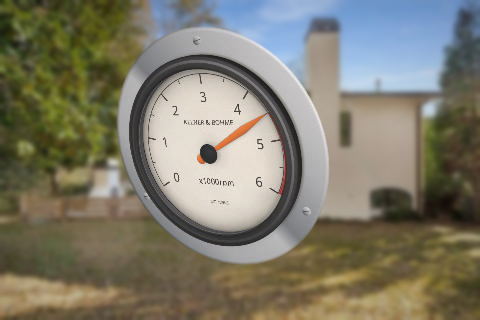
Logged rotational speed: 4500 rpm
